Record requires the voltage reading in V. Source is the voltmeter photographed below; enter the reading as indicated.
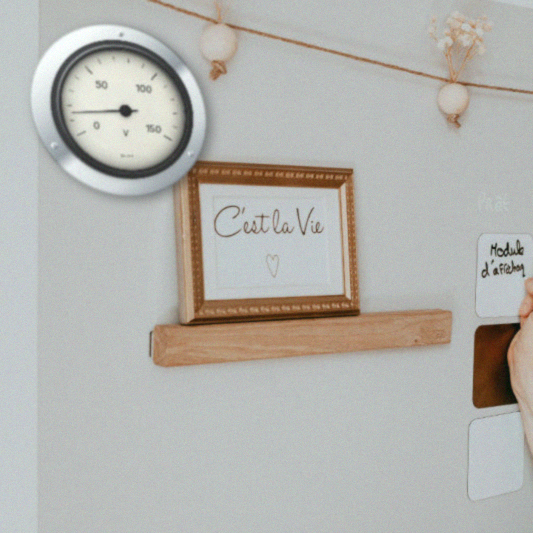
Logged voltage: 15 V
